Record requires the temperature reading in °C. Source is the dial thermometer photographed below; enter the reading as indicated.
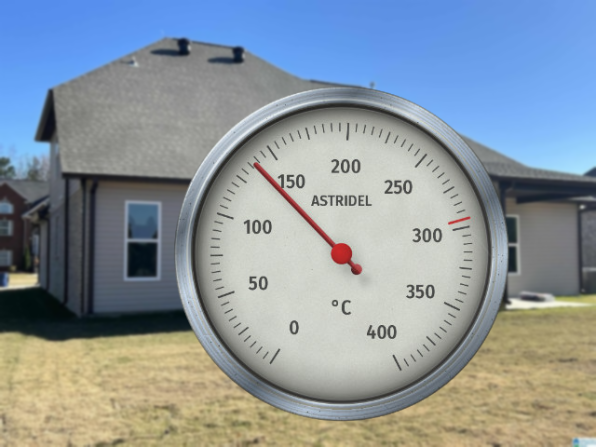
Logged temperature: 137.5 °C
